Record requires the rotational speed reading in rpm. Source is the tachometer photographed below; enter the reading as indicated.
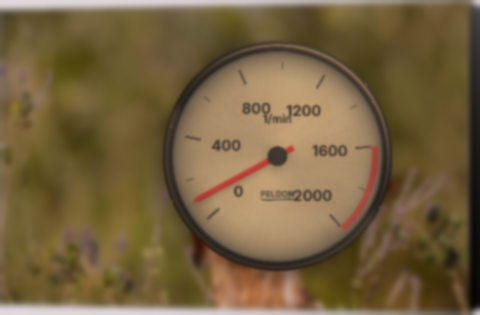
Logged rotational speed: 100 rpm
